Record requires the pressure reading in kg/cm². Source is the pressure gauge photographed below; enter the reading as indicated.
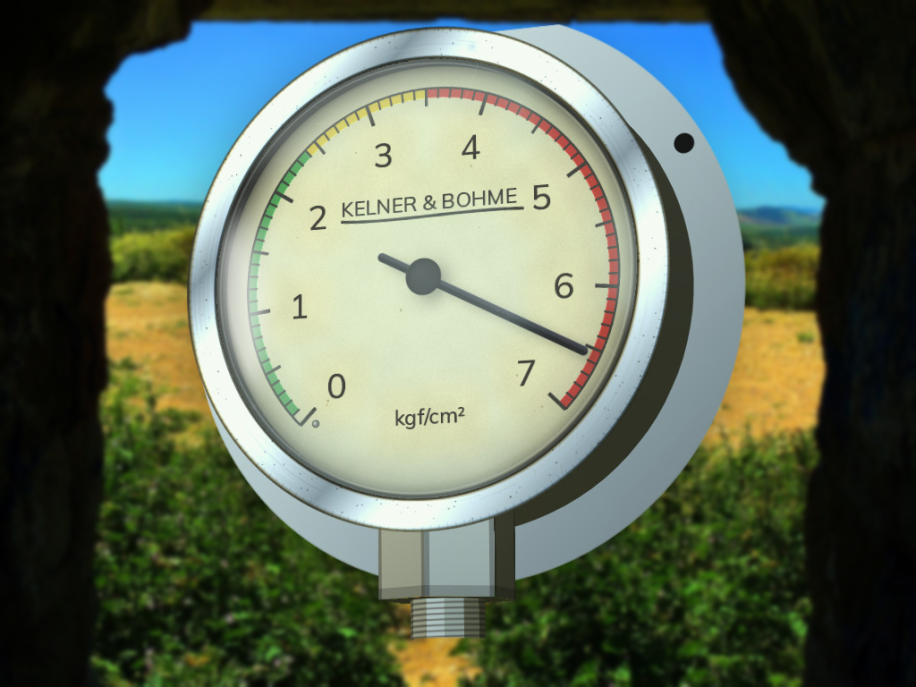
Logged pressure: 6.55 kg/cm²
